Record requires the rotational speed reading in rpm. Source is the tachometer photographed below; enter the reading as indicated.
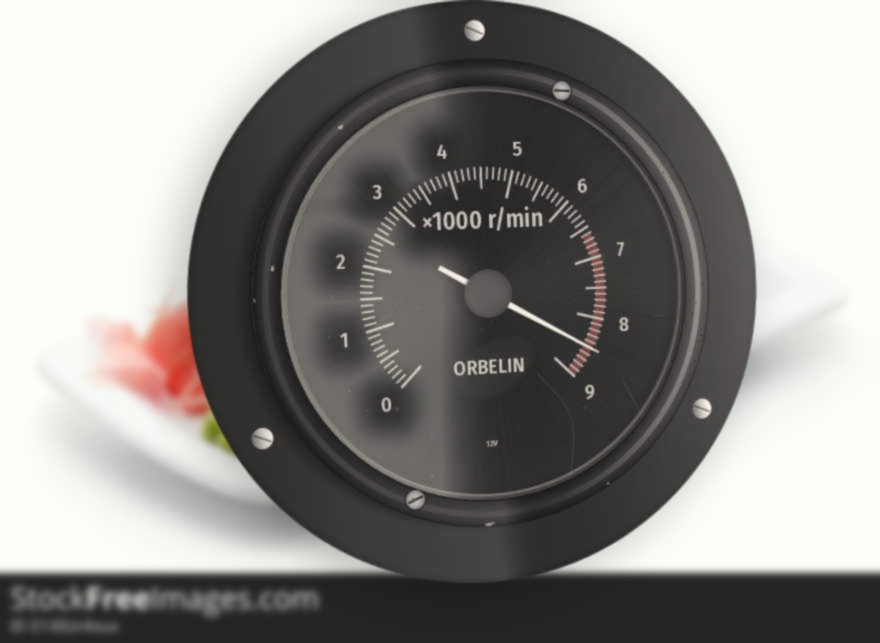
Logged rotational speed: 8500 rpm
